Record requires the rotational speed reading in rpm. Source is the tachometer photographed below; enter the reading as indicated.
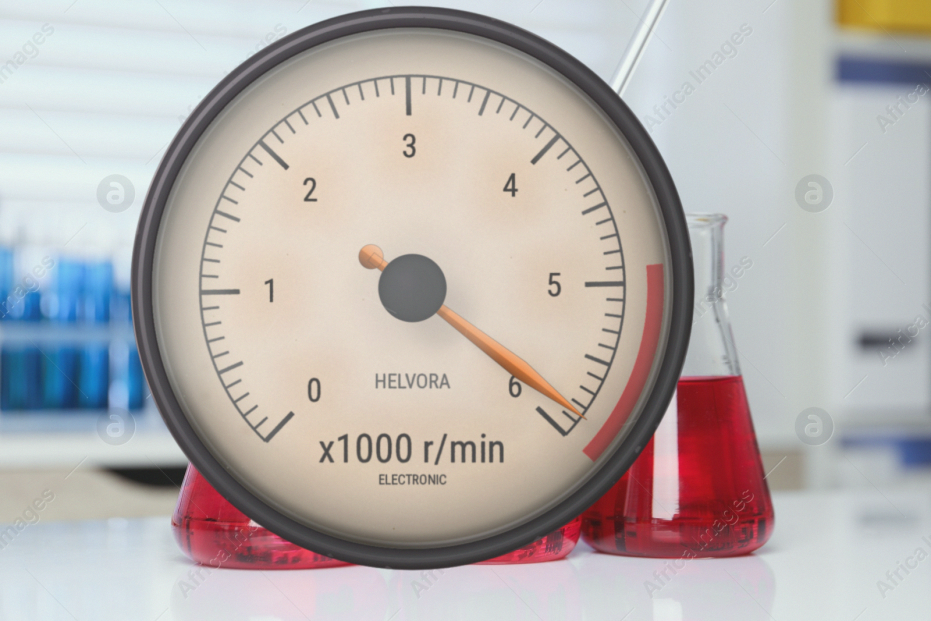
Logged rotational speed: 5850 rpm
